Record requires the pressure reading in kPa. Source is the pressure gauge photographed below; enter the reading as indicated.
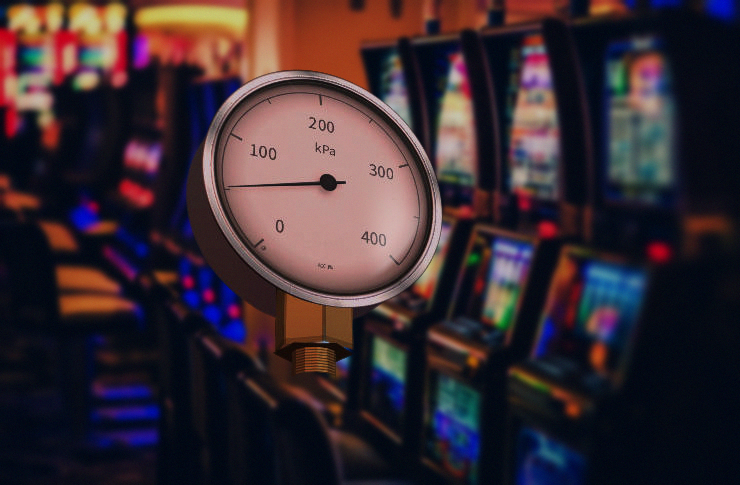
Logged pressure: 50 kPa
